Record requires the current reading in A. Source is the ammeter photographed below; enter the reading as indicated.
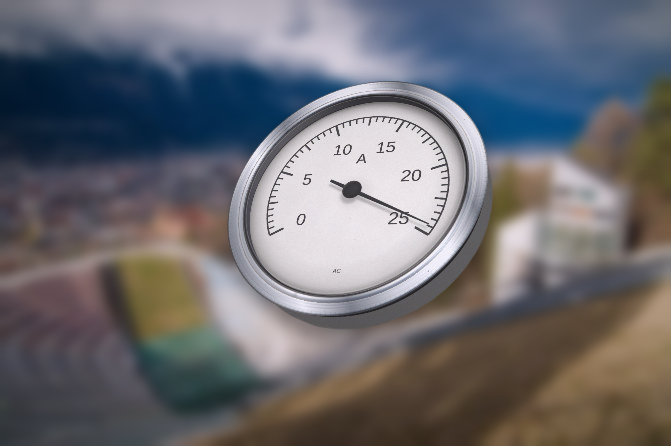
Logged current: 24.5 A
